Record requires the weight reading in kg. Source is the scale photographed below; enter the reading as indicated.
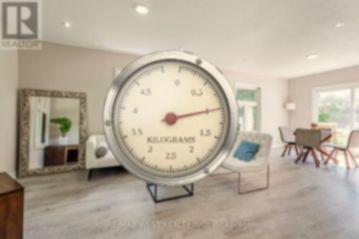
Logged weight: 1 kg
